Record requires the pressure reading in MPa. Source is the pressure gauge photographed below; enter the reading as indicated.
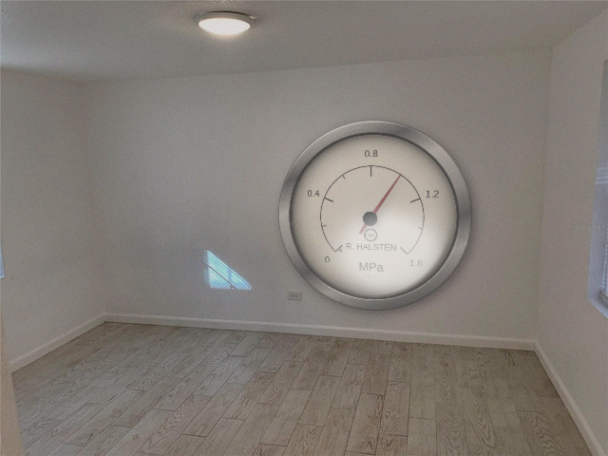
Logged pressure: 1 MPa
